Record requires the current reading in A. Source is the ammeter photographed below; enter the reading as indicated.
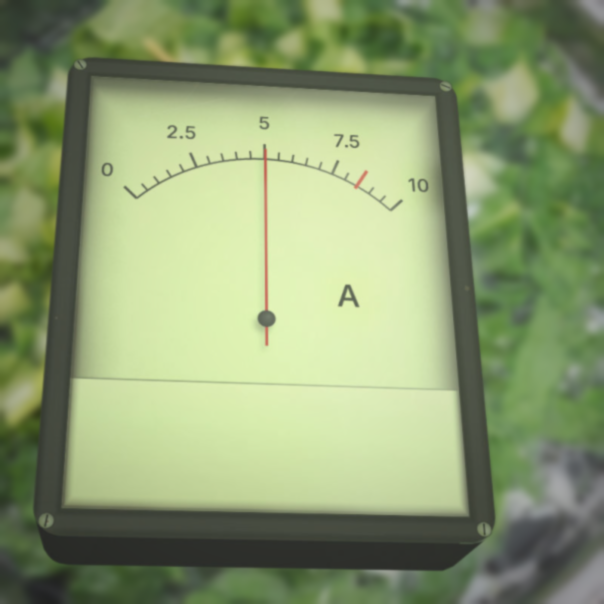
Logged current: 5 A
